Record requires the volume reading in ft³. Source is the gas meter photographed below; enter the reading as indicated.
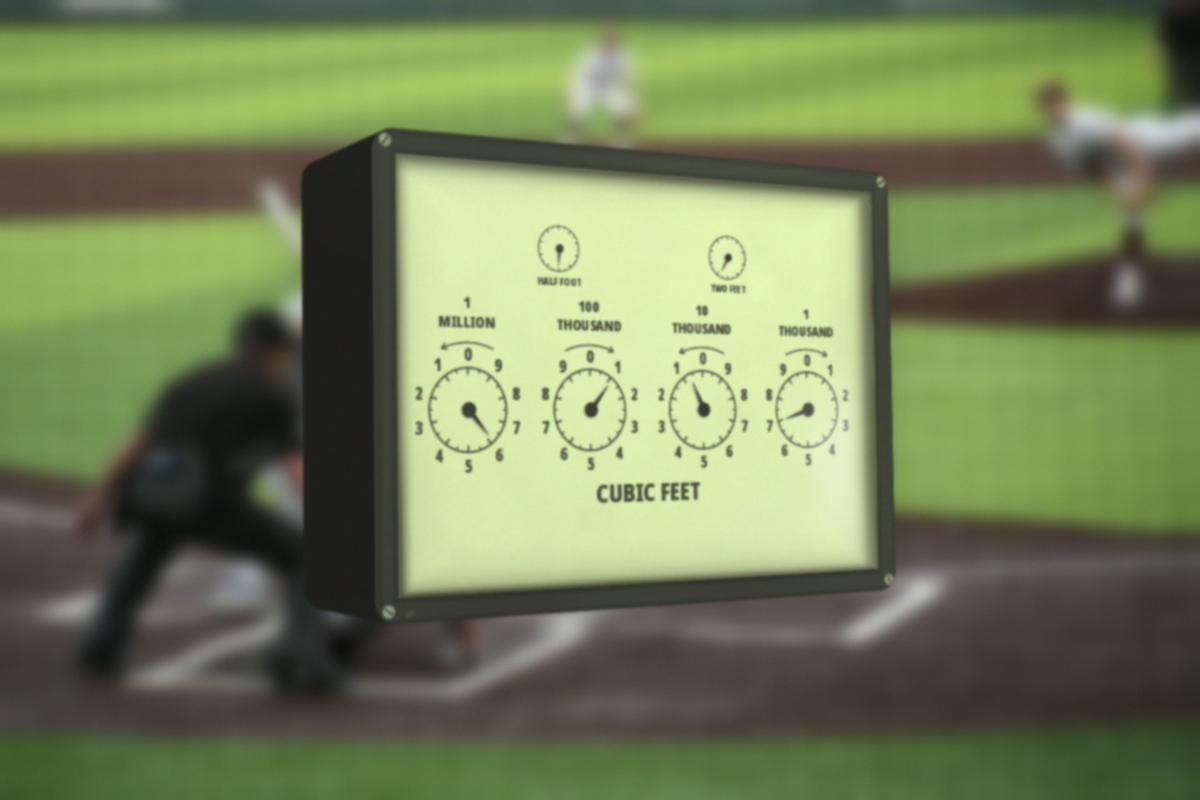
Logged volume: 610700 ft³
